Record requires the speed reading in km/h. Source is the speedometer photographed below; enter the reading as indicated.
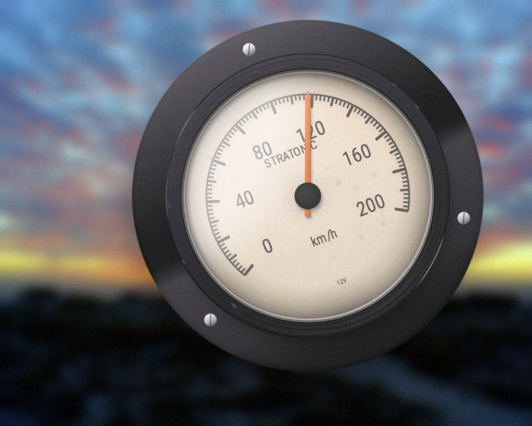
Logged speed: 118 km/h
